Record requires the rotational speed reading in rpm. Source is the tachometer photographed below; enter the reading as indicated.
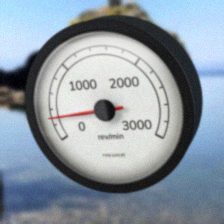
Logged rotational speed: 300 rpm
